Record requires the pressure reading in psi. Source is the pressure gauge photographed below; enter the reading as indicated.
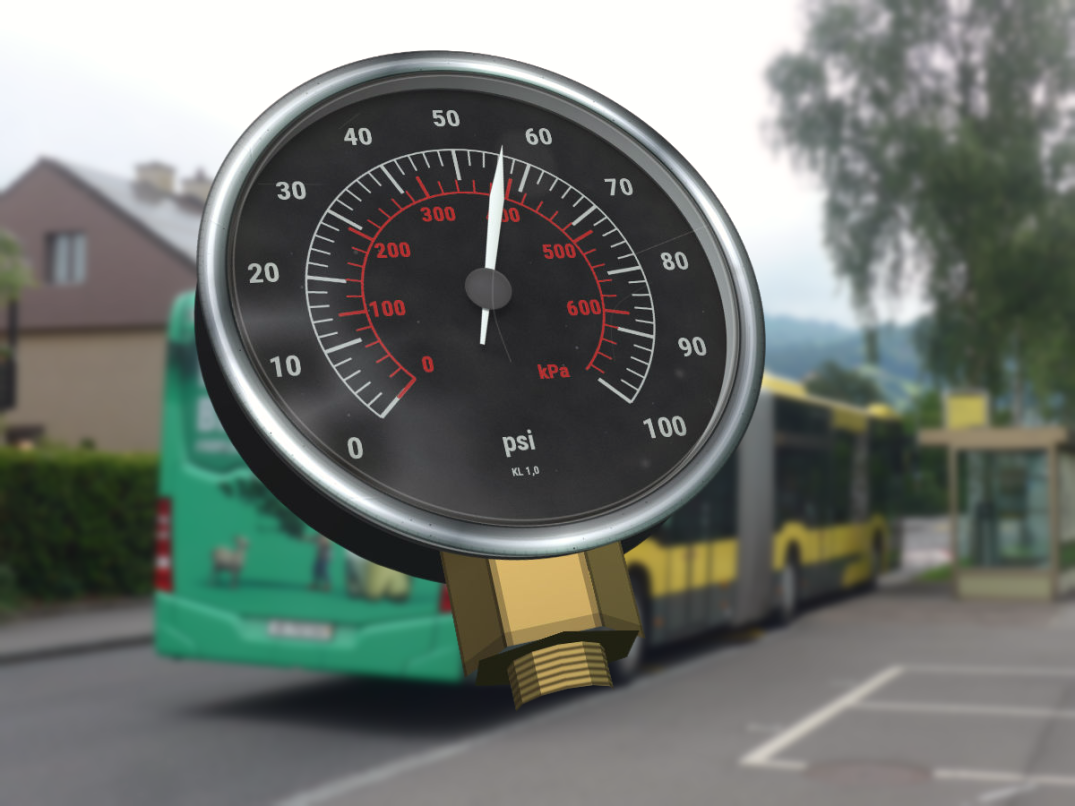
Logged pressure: 56 psi
